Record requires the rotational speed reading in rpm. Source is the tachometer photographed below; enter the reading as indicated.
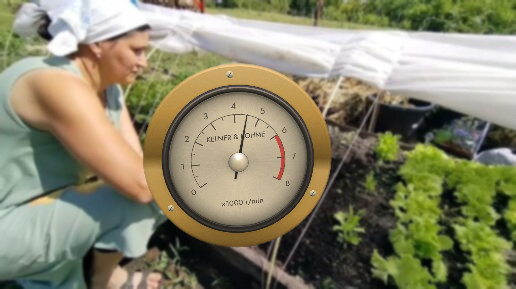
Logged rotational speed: 4500 rpm
